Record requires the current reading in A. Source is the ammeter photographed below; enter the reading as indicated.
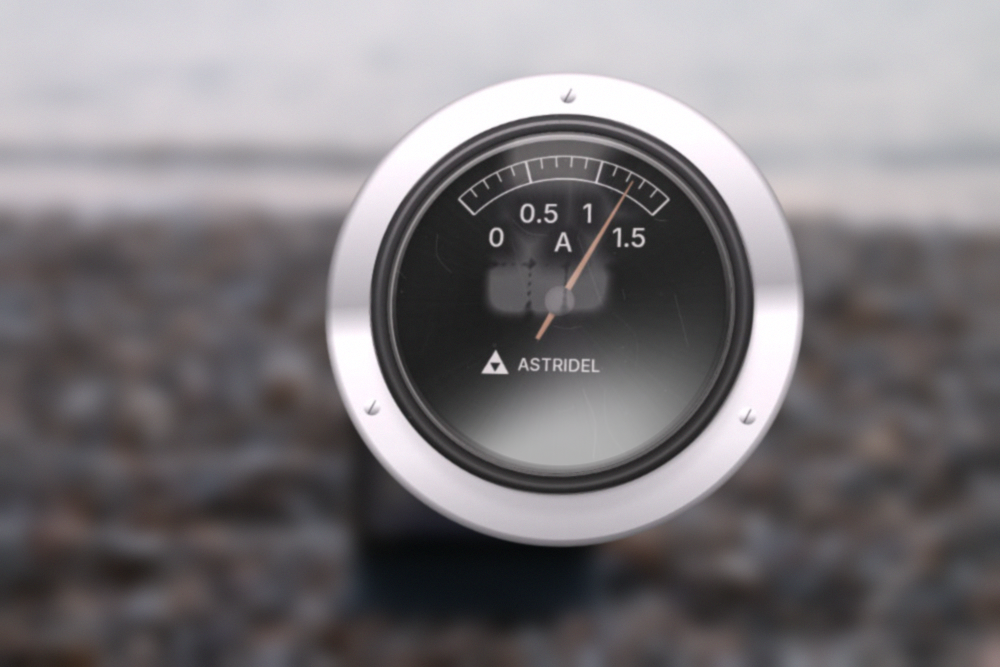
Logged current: 1.25 A
